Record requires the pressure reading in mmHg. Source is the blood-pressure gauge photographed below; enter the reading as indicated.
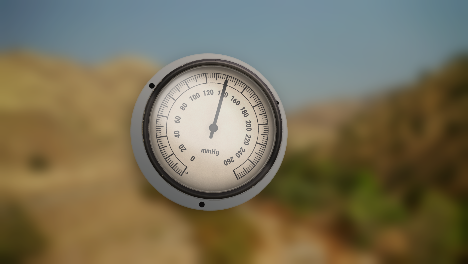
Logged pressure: 140 mmHg
